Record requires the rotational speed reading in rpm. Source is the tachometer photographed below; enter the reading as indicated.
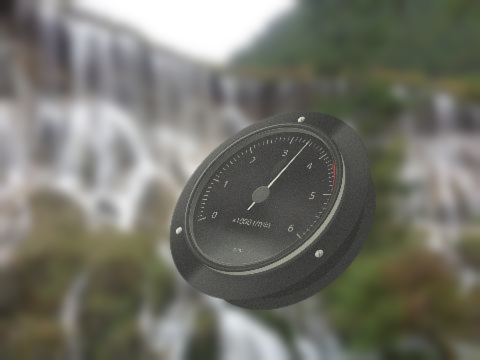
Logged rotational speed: 3500 rpm
